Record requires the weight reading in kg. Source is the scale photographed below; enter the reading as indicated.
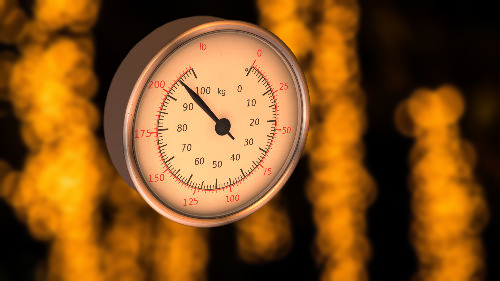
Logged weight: 95 kg
